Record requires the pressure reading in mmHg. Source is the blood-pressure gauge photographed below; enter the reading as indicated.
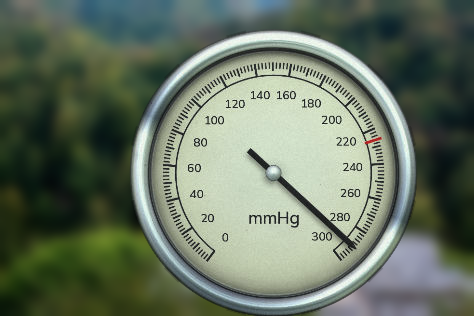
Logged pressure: 290 mmHg
